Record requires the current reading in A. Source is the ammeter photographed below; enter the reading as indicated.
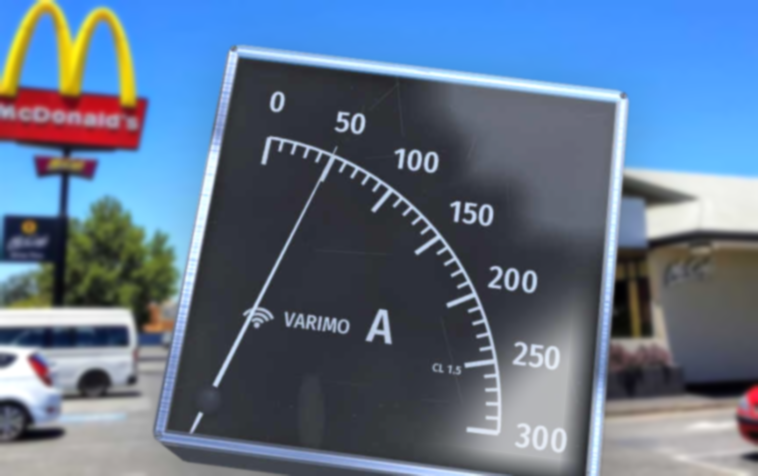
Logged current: 50 A
